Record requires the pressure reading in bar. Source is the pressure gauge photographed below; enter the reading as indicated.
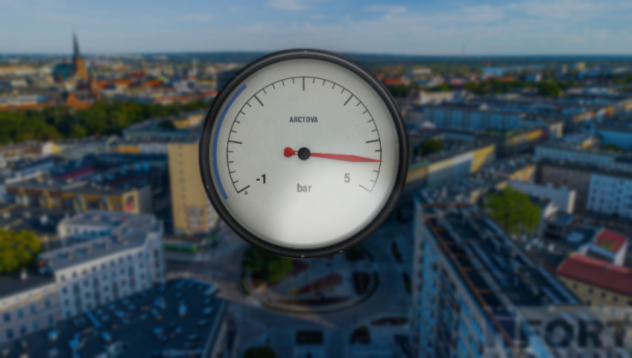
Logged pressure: 4.4 bar
